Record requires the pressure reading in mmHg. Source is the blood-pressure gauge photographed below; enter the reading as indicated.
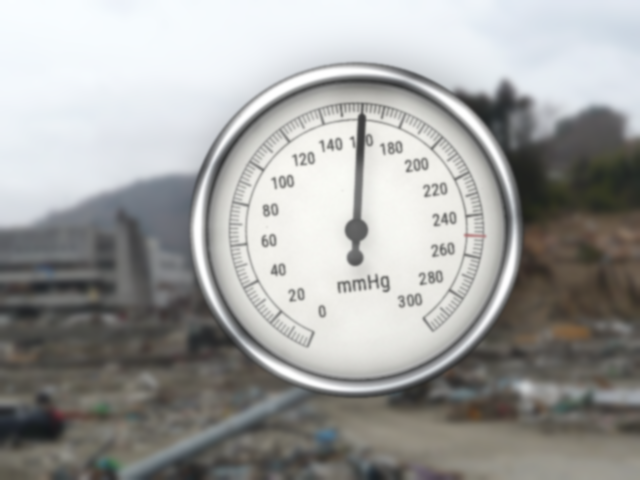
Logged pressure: 160 mmHg
